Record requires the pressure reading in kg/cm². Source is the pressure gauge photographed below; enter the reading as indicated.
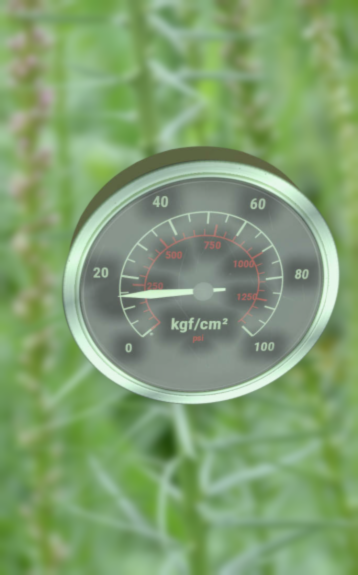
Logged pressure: 15 kg/cm²
